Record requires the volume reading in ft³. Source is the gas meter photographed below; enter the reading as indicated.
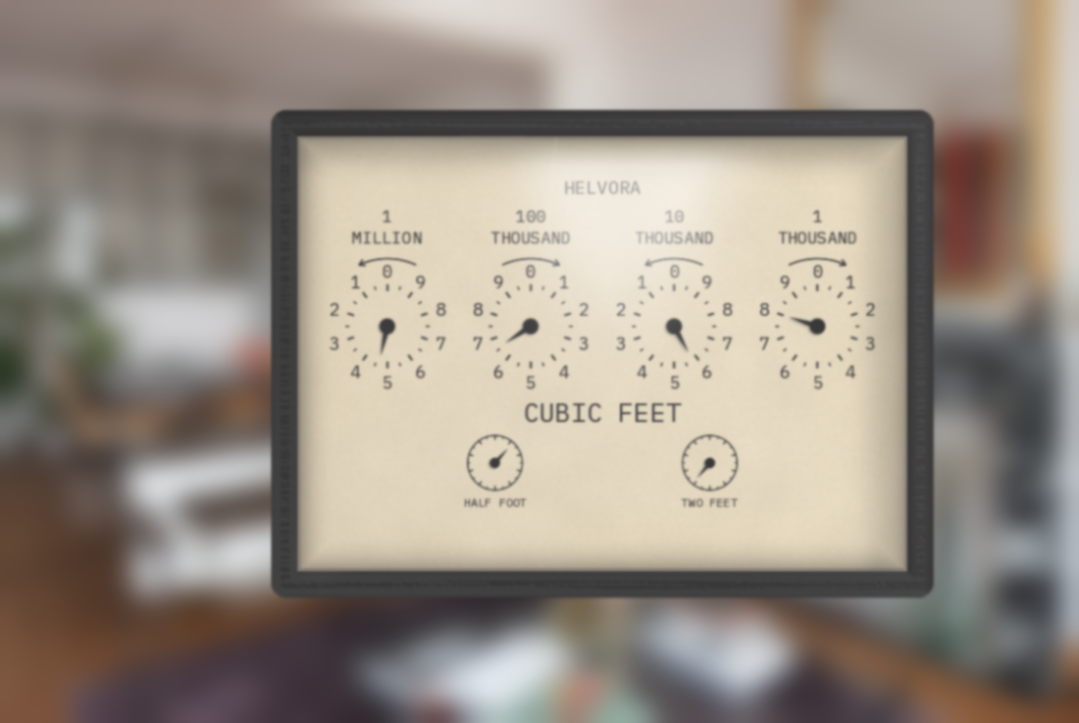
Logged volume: 465800 ft³
